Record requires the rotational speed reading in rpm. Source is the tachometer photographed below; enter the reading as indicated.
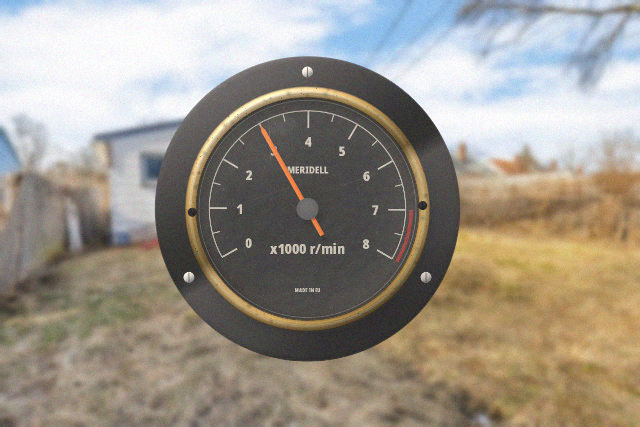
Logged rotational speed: 3000 rpm
